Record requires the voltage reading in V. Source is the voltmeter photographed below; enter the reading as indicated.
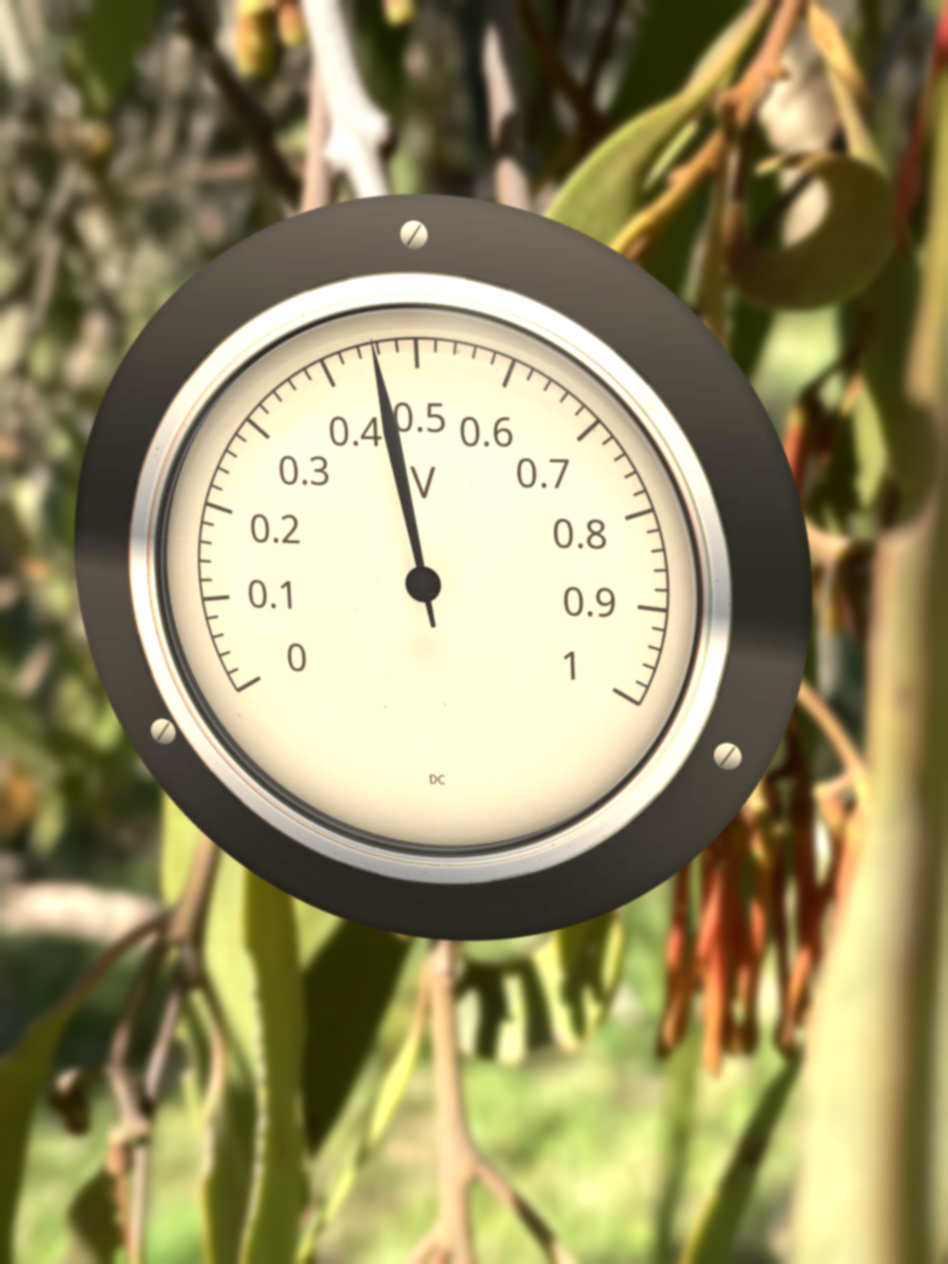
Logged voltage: 0.46 V
